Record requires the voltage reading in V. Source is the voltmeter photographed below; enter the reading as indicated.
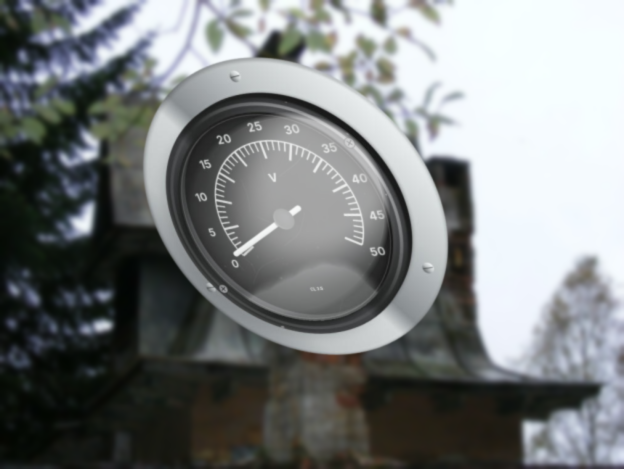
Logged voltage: 1 V
